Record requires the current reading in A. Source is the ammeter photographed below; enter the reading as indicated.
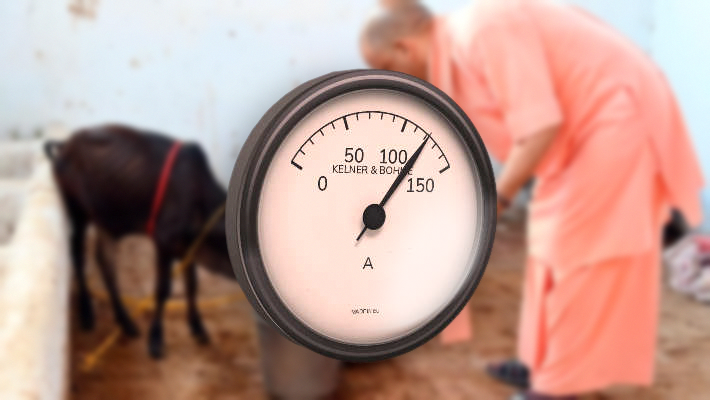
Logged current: 120 A
